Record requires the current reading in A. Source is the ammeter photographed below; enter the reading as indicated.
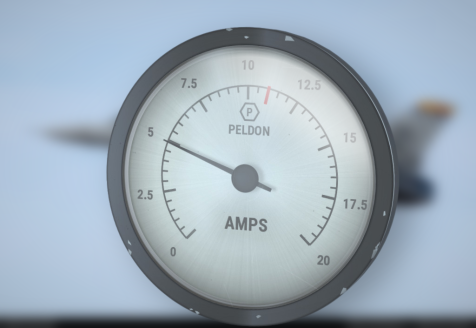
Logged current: 5 A
